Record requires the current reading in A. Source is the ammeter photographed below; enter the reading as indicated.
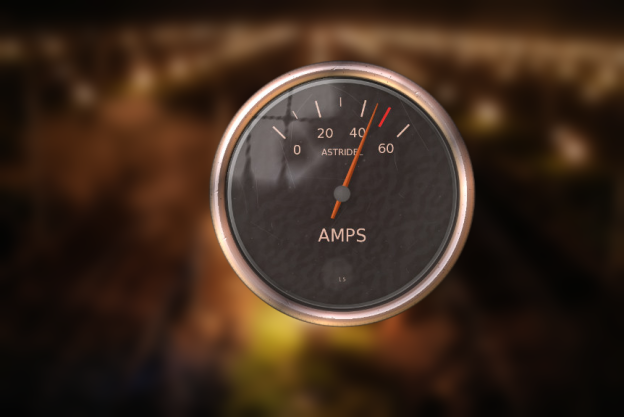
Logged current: 45 A
